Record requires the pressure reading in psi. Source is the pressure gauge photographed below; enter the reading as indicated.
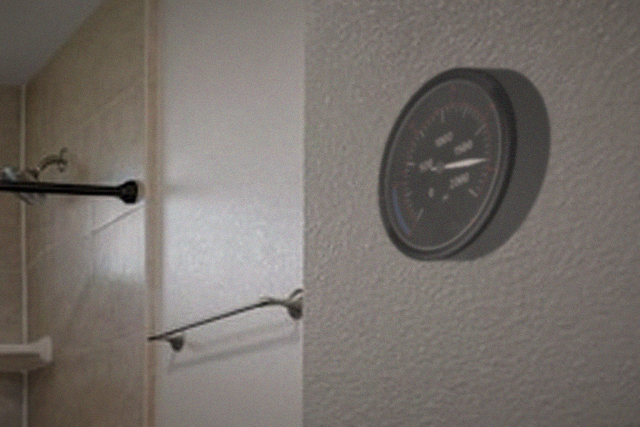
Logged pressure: 1750 psi
